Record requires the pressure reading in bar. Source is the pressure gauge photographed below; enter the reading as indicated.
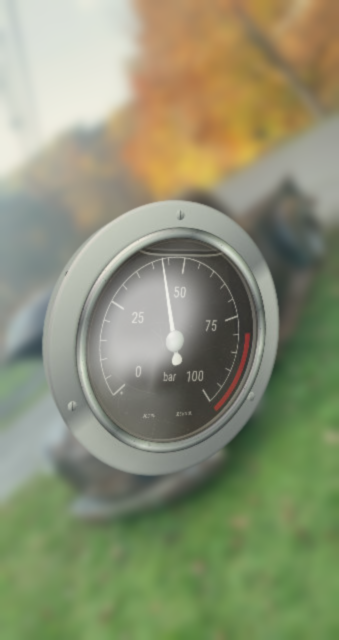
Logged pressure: 42.5 bar
